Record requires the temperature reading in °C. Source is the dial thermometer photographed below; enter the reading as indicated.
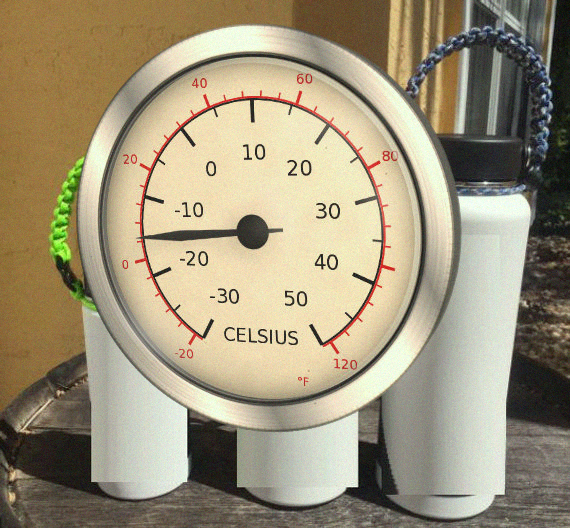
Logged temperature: -15 °C
